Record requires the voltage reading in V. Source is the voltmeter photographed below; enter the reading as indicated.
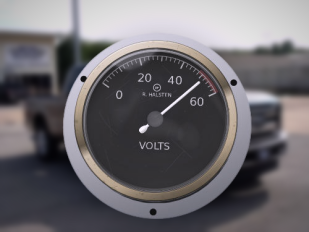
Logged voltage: 52 V
